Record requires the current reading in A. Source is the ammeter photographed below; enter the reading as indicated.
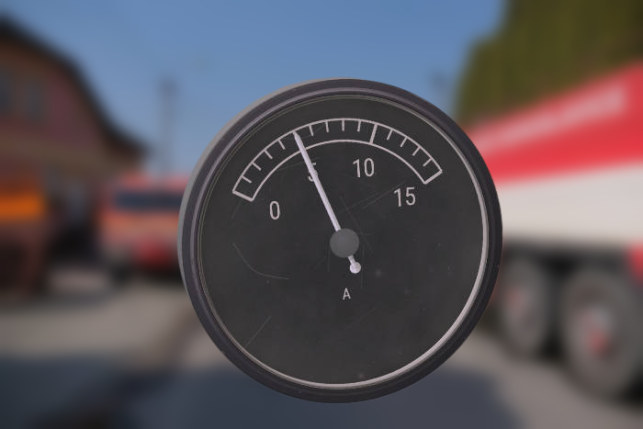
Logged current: 5 A
